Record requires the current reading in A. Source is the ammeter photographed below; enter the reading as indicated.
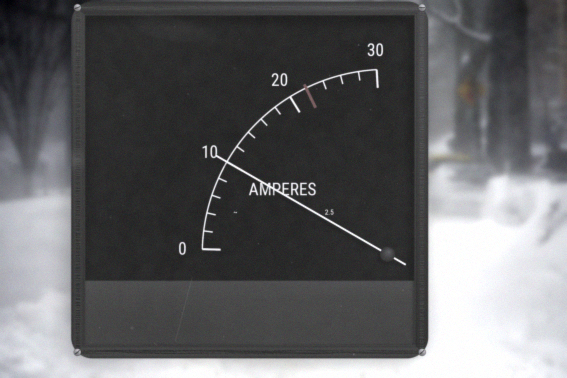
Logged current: 10 A
